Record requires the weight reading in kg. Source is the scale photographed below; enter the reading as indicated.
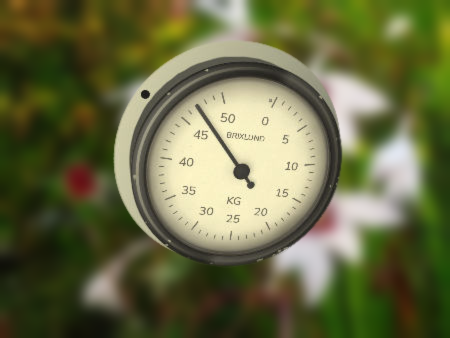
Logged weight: 47 kg
